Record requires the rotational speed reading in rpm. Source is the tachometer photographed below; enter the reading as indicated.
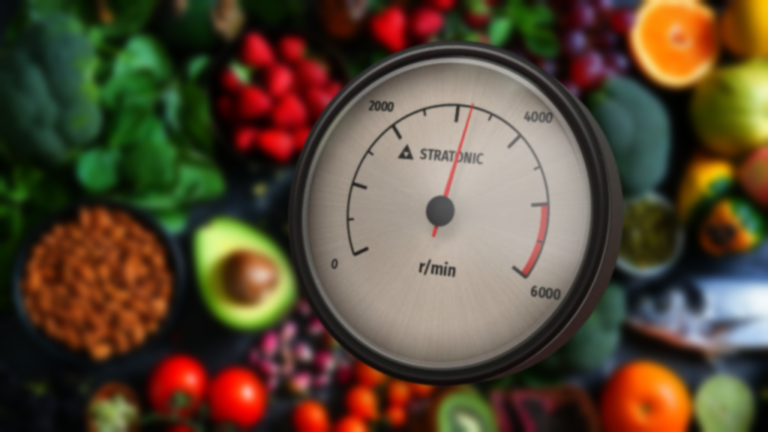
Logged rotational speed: 3250 rpm
